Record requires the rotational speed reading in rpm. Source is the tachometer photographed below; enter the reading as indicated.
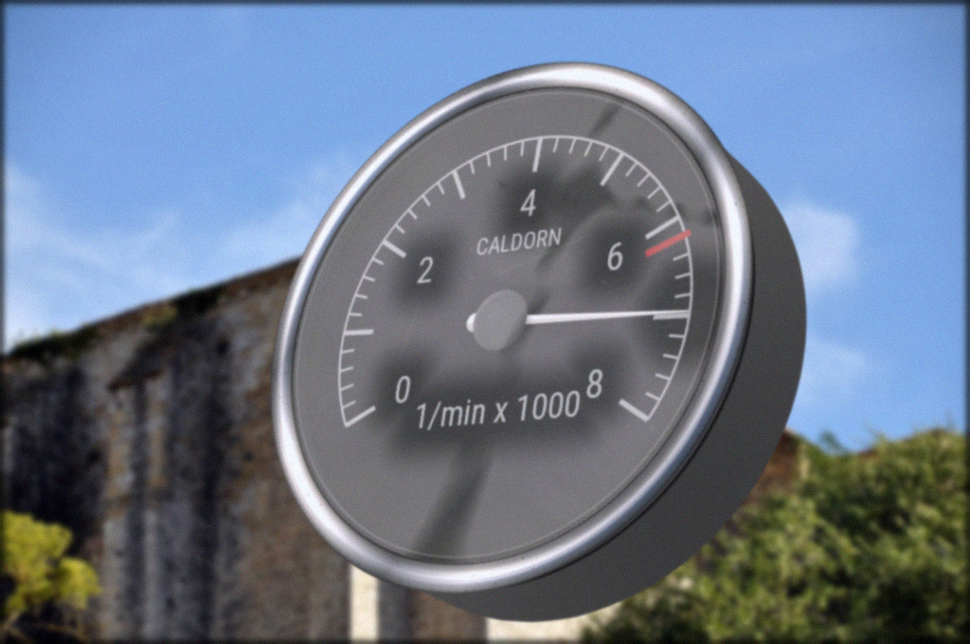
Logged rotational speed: 7000 rpm
